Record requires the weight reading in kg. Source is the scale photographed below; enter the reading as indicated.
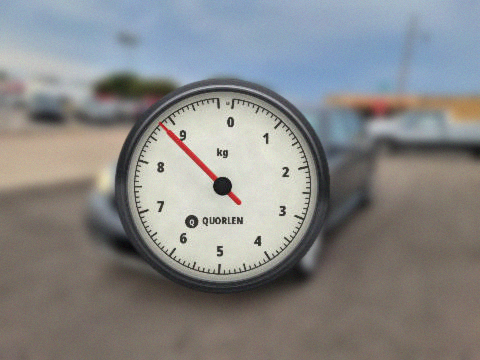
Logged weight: 8.8 kg
